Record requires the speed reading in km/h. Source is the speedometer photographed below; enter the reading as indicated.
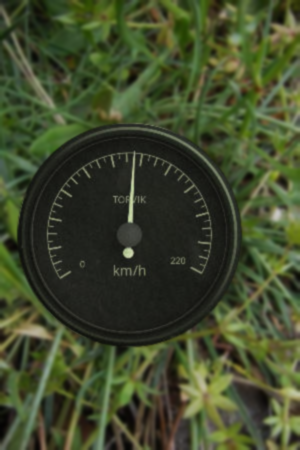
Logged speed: 115 km/h
